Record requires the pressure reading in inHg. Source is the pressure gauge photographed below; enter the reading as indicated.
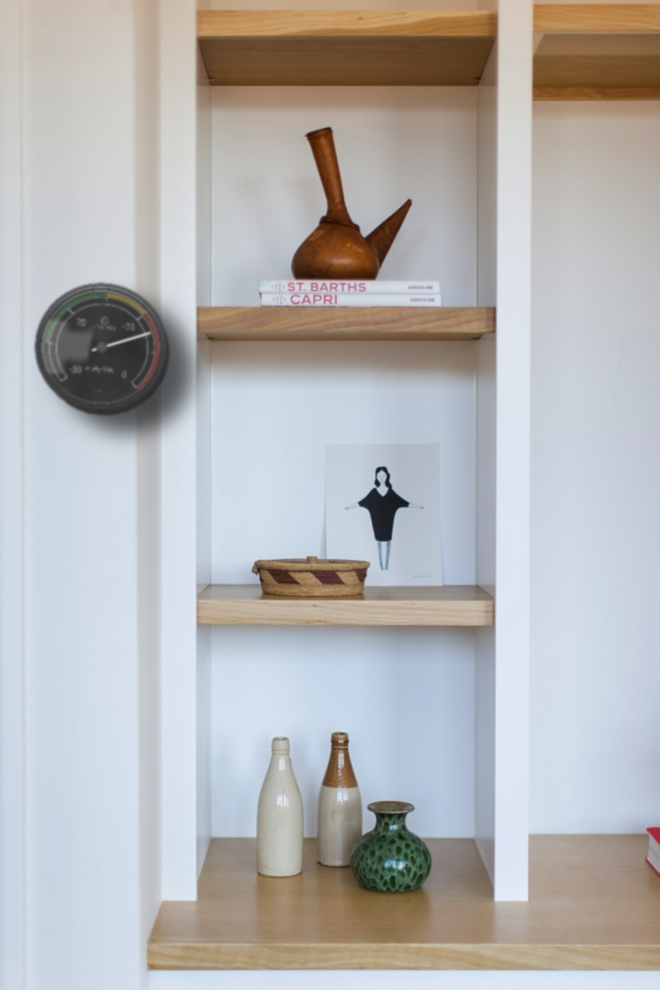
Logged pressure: -7.5 inHg
